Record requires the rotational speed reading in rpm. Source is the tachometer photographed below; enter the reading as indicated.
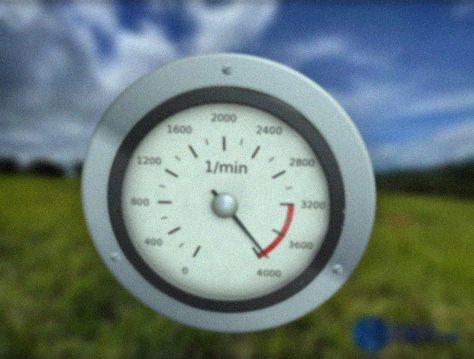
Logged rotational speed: 3900 rpm
